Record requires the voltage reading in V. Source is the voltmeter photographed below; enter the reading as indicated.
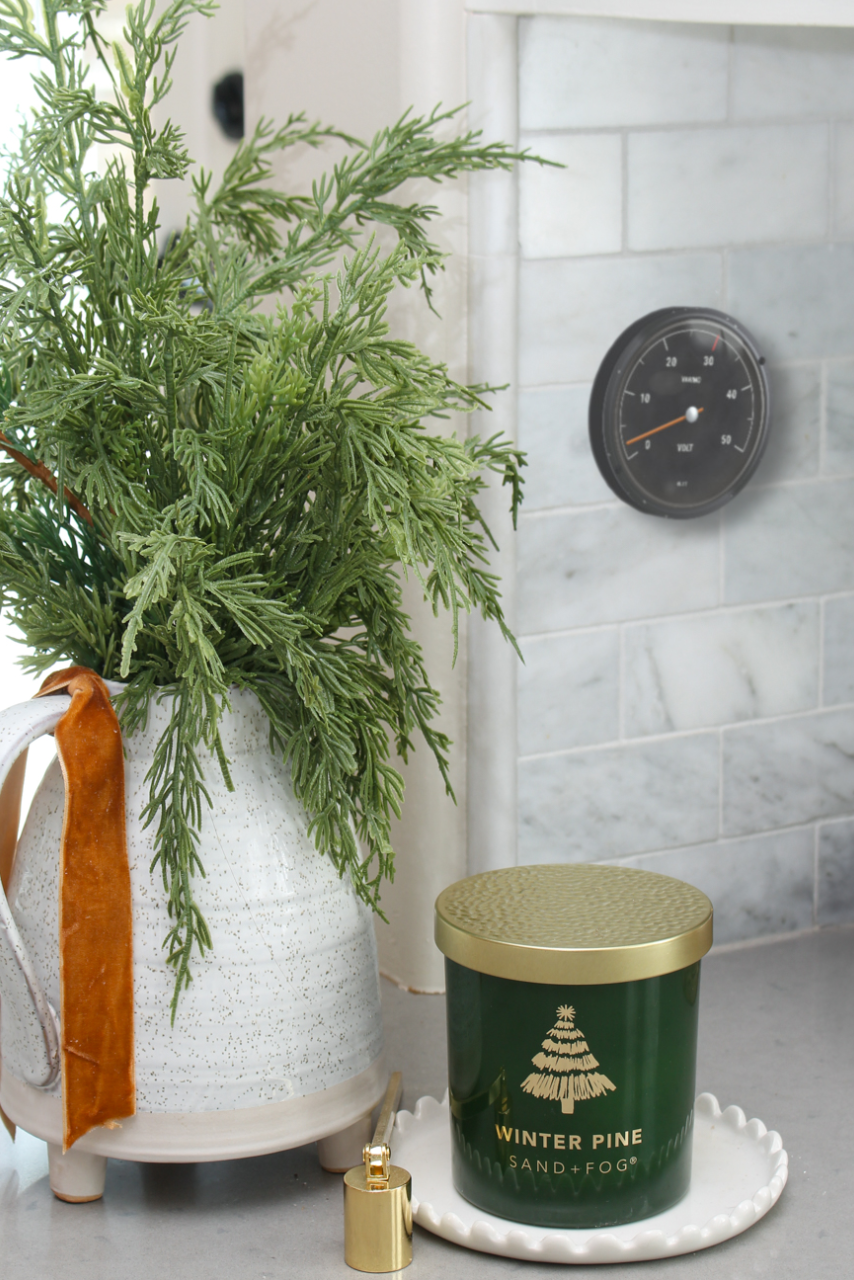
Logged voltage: 2.5 V
